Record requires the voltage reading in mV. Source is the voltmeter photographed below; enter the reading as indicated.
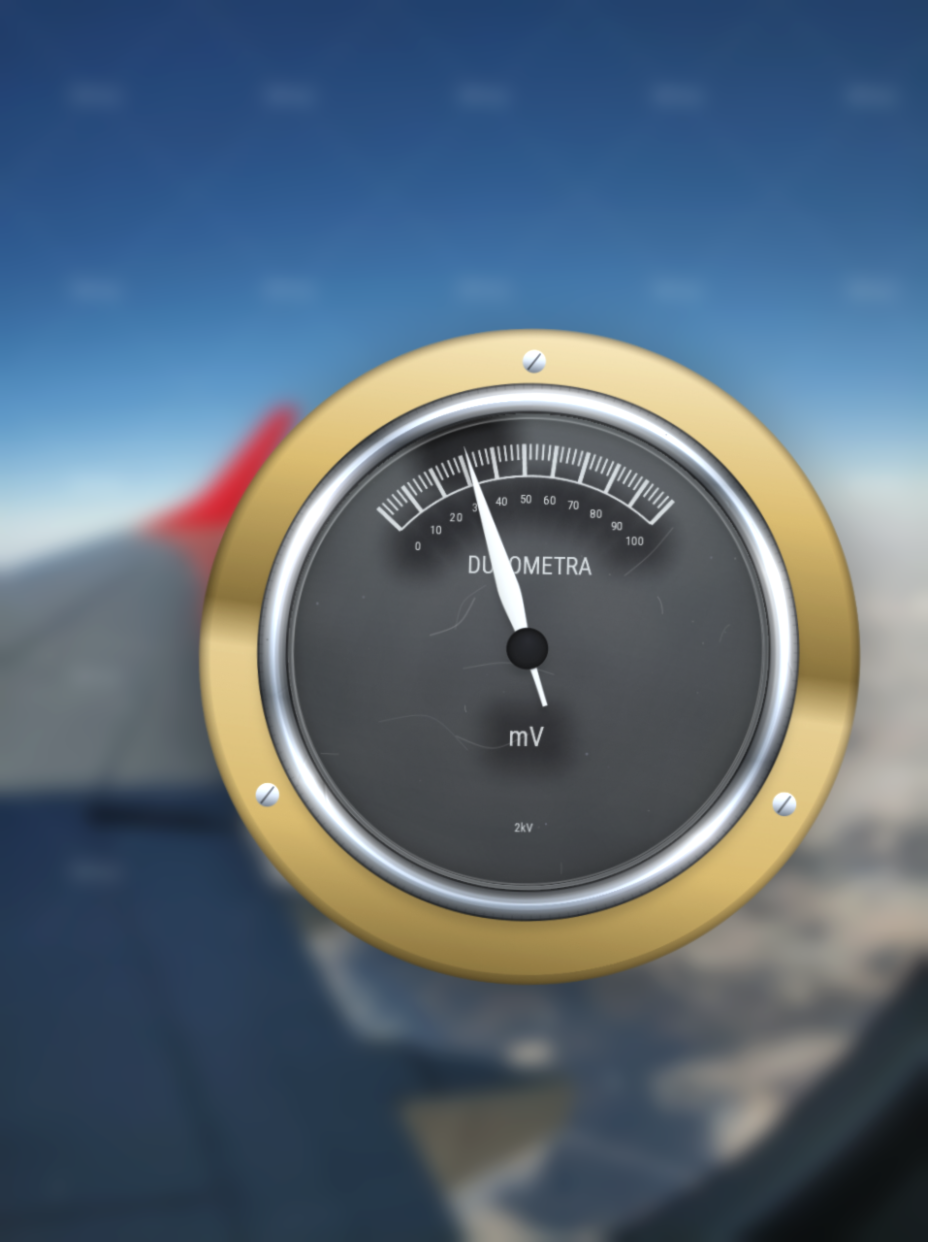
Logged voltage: 32 mV
